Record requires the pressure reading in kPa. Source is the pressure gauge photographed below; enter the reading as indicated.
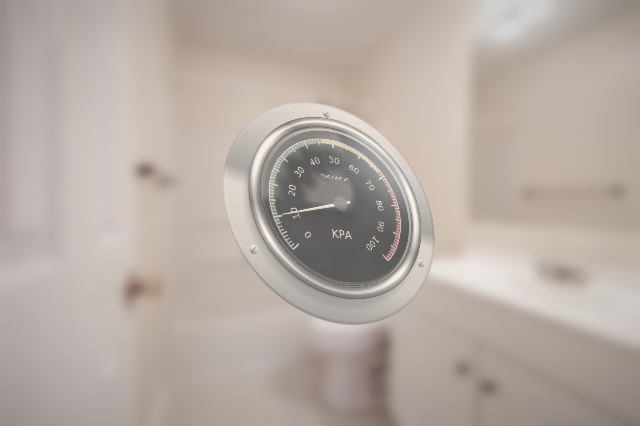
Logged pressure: 10 kPa
